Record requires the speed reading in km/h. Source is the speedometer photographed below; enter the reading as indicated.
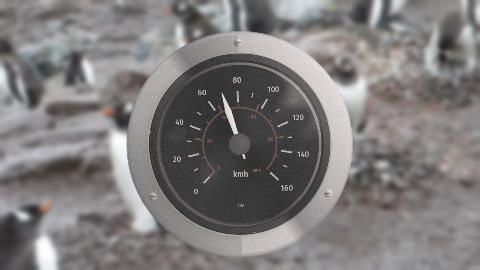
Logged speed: 70 km/h
